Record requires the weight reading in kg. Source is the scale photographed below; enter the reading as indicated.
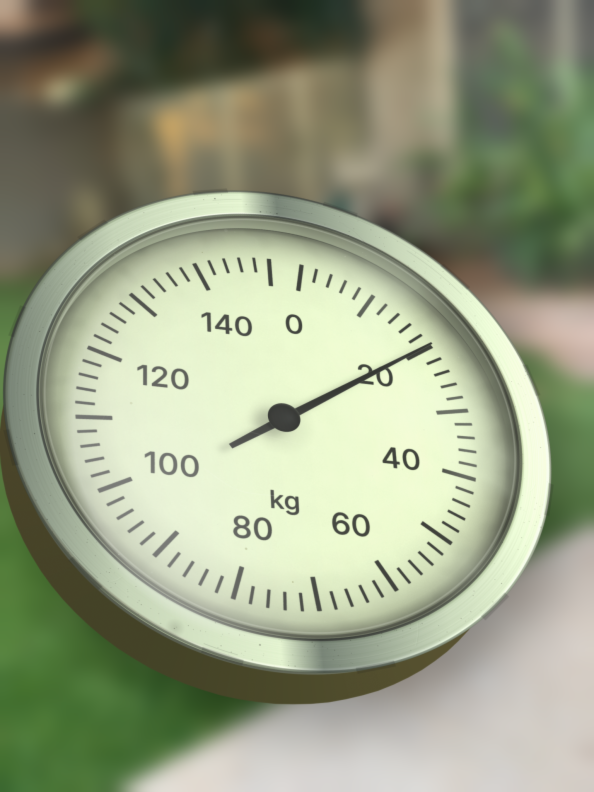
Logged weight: 20 kg
